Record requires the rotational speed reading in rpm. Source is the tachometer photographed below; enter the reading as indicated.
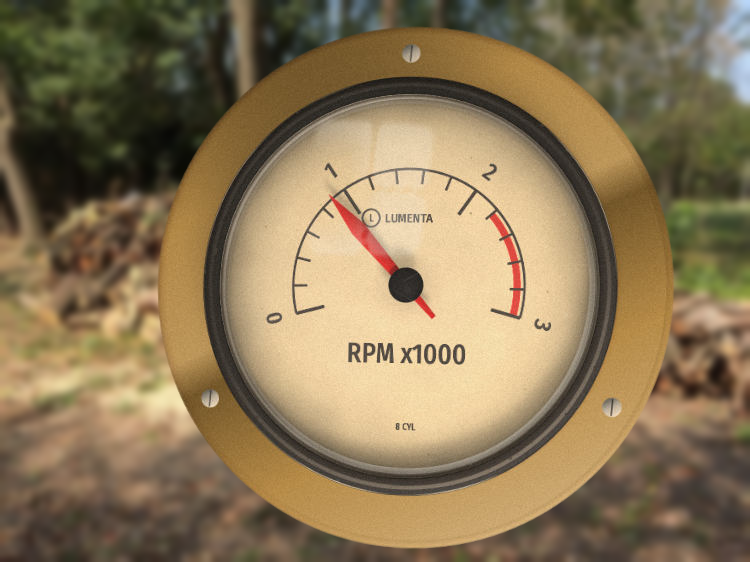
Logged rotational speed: 900 rpm
